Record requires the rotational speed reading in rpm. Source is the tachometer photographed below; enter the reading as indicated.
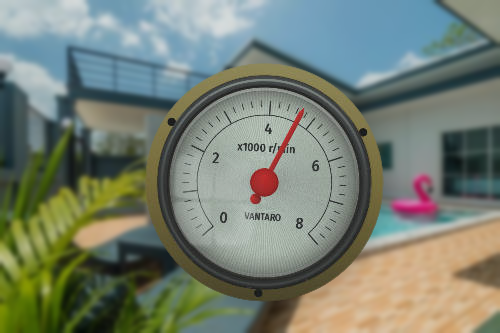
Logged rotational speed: 4700 rpm
